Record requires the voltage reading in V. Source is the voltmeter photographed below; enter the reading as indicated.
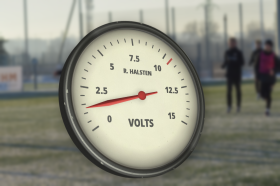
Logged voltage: 1.25 V
